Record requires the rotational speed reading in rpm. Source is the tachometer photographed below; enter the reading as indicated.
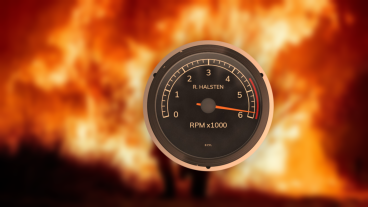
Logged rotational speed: 5800 rpm
